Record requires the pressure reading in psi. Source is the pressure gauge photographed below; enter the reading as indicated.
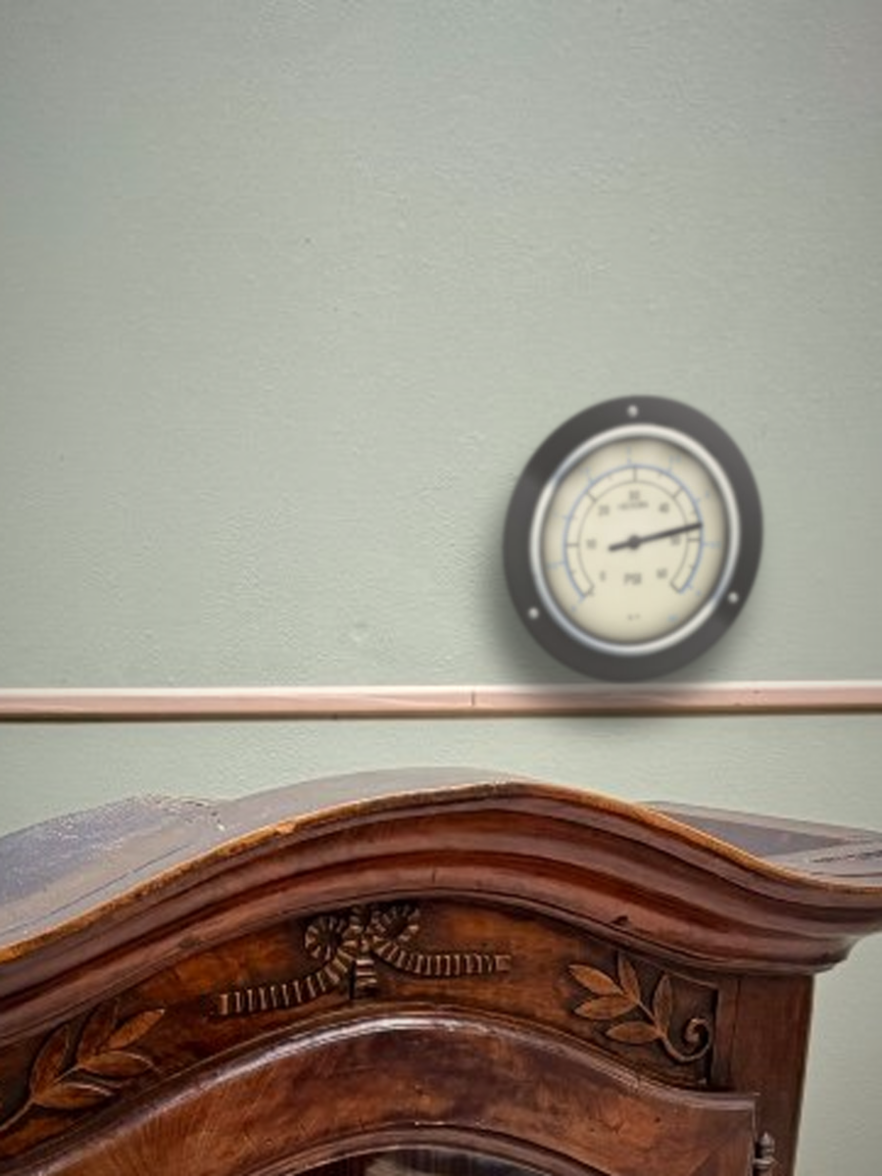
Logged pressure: 47.5 psi
